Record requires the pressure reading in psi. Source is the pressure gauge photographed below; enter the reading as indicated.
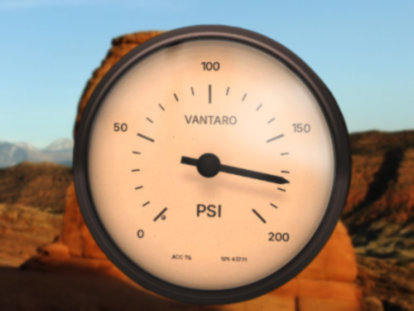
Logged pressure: 175 psi
